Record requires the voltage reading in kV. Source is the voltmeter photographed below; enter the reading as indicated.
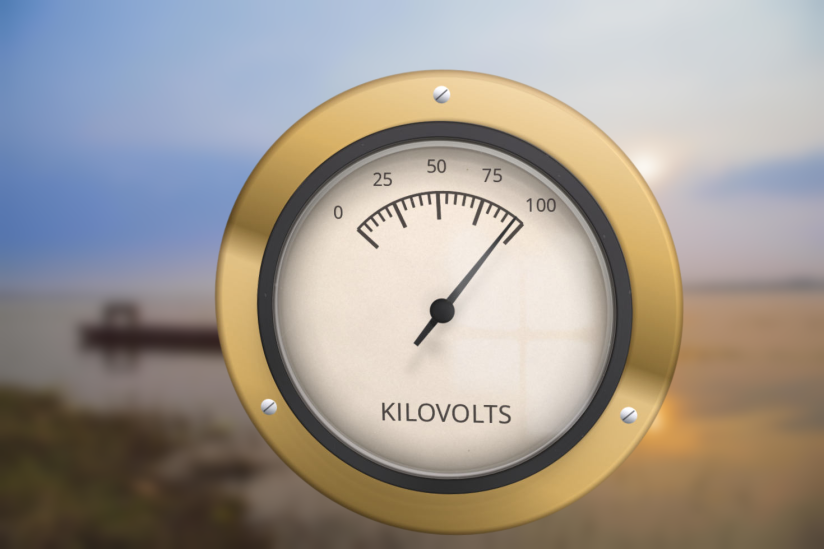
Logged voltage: 95 kV
